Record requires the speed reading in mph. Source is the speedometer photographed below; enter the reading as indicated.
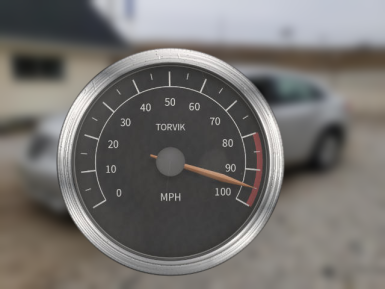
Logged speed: 95 mph
